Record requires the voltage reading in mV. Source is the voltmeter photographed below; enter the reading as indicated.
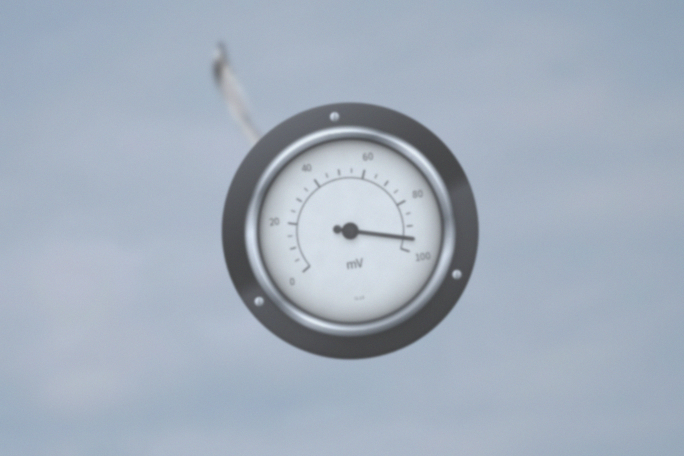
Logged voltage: 95 mV
